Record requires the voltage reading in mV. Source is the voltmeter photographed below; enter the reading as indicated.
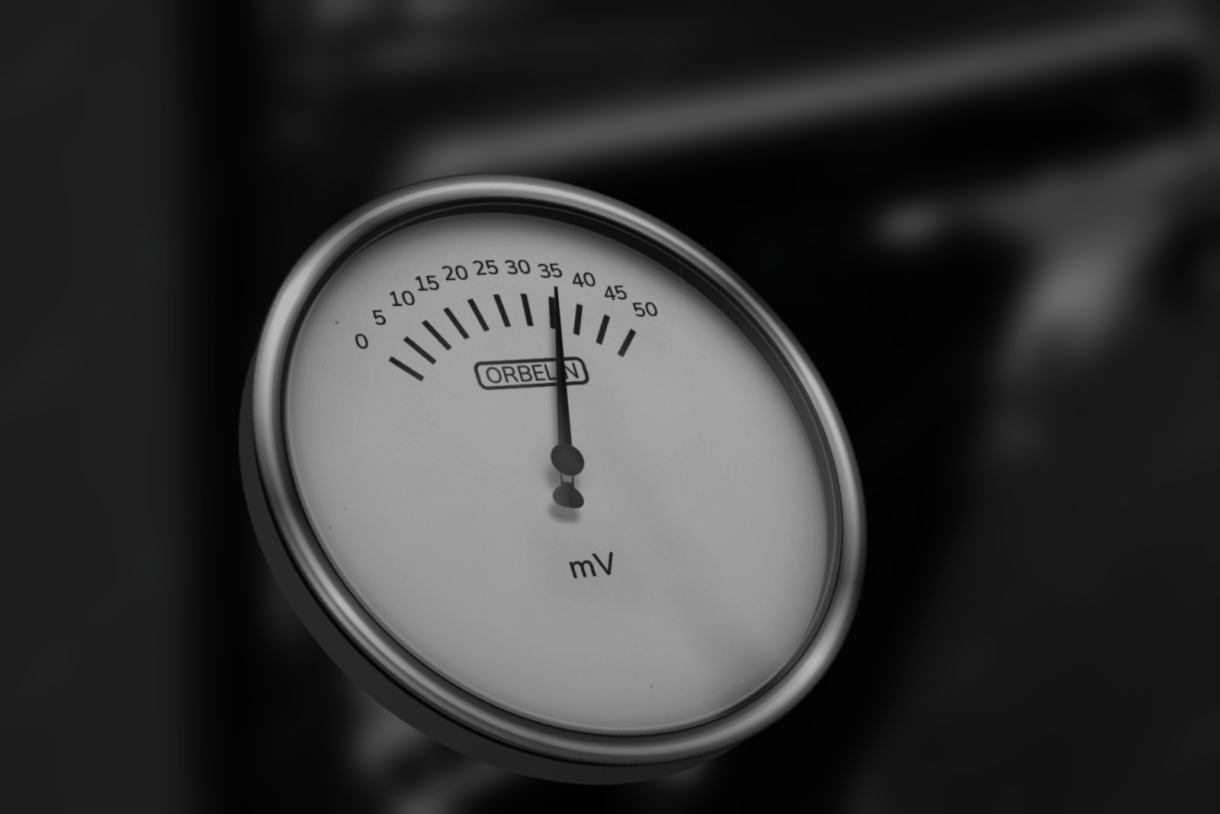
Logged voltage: 35 mV
